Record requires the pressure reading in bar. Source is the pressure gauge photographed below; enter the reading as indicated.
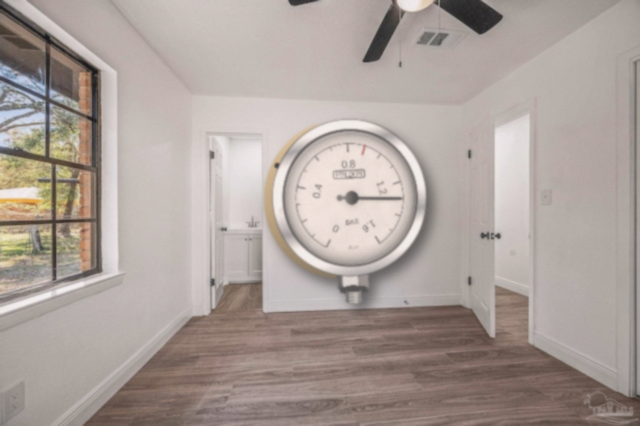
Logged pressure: 1.3 bar
